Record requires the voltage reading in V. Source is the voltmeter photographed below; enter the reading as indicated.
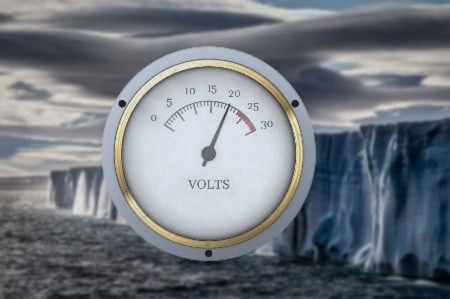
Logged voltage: 20 V
